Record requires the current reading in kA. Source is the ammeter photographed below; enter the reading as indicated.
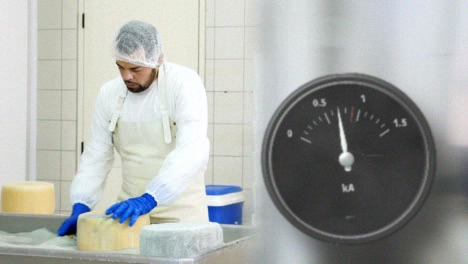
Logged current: 0.7 kA
